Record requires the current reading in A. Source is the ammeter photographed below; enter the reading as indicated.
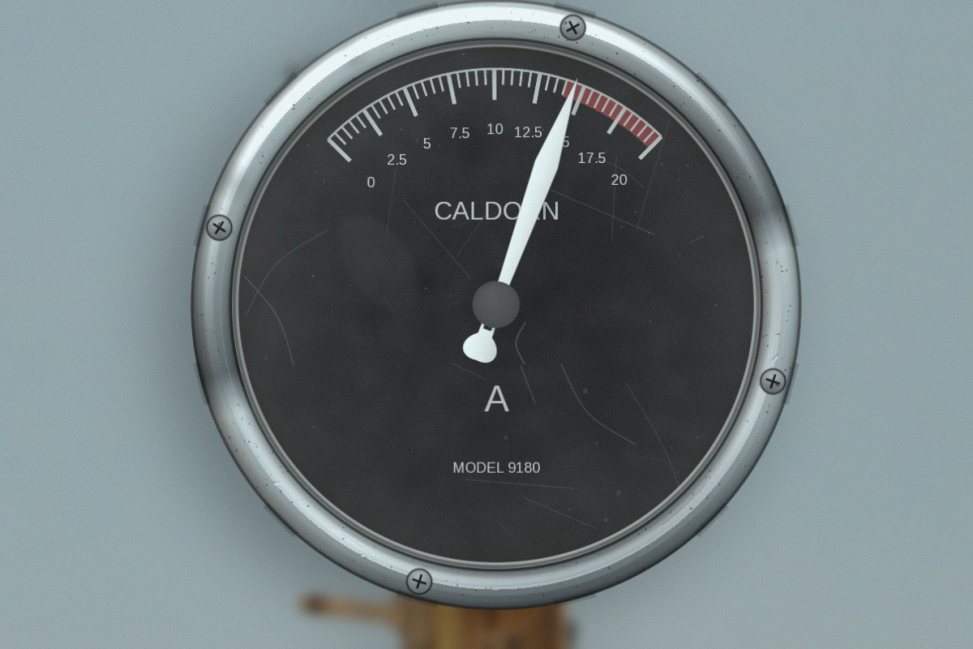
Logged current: 14.5 A
